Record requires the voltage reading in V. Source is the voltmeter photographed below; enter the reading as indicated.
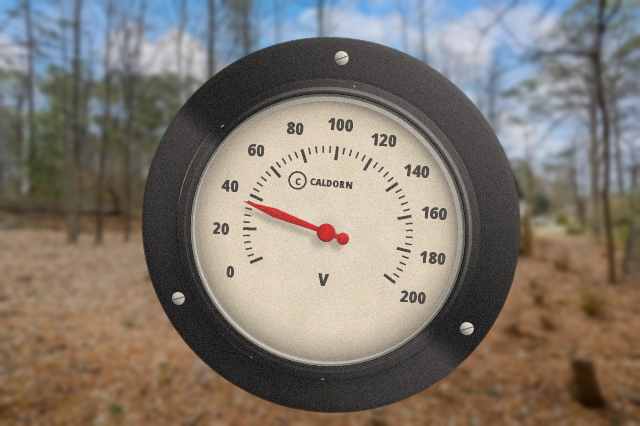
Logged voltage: 36 V
